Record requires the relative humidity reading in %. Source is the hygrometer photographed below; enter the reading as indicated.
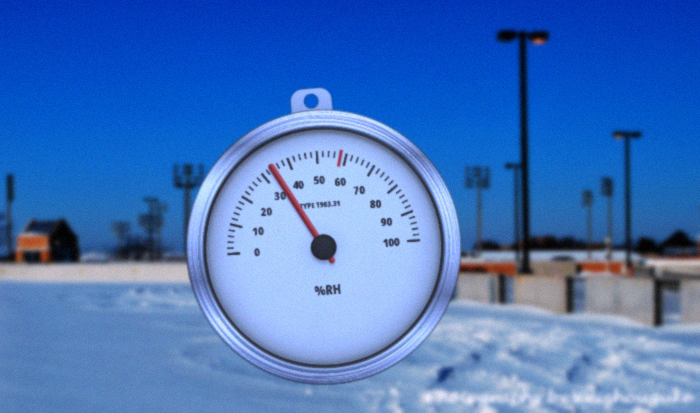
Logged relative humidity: 34 %
